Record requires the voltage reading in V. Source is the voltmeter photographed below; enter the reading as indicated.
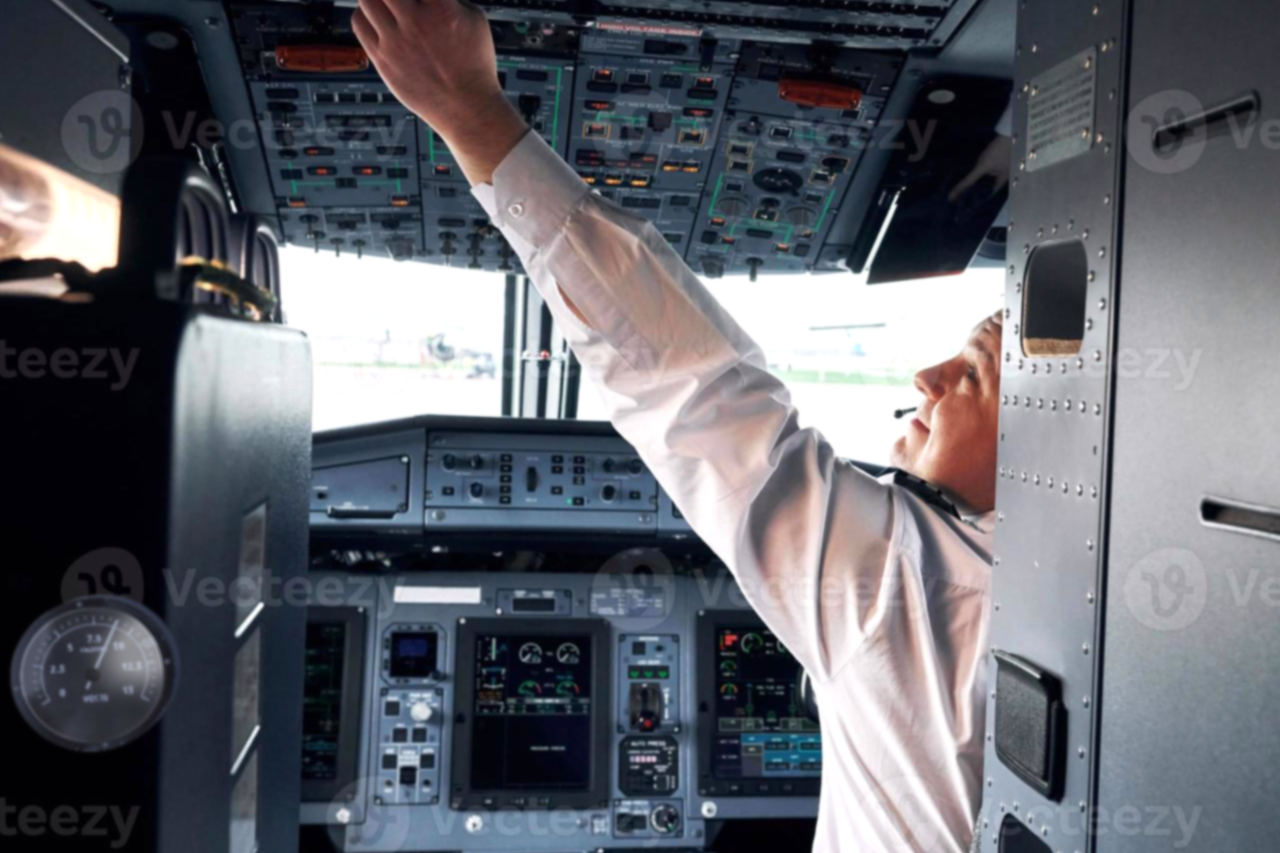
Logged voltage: 9 V
